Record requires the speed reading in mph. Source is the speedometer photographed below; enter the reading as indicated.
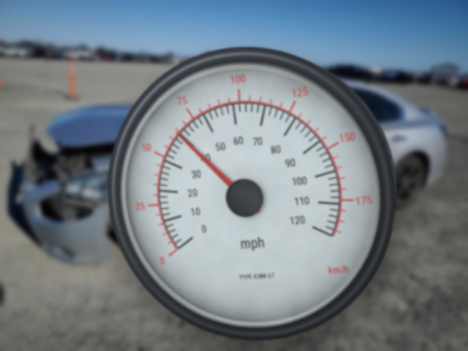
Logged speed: 40 mph
